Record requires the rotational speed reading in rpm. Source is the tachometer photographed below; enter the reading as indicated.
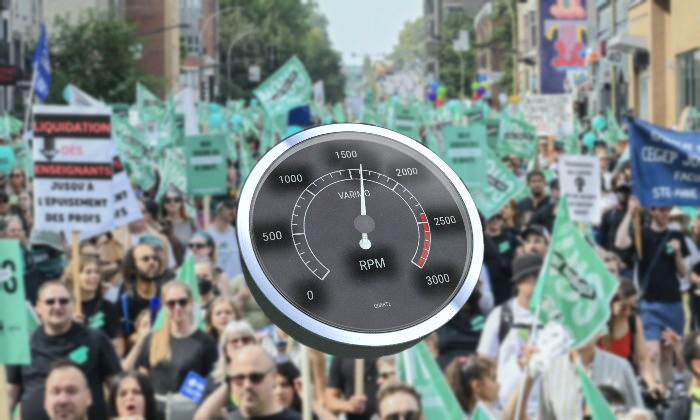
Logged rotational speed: 1600 rpm
